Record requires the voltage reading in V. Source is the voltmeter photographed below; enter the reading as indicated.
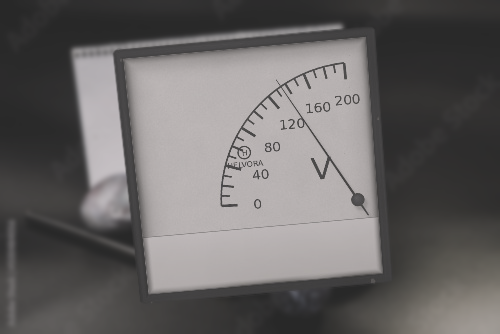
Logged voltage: 135 V
